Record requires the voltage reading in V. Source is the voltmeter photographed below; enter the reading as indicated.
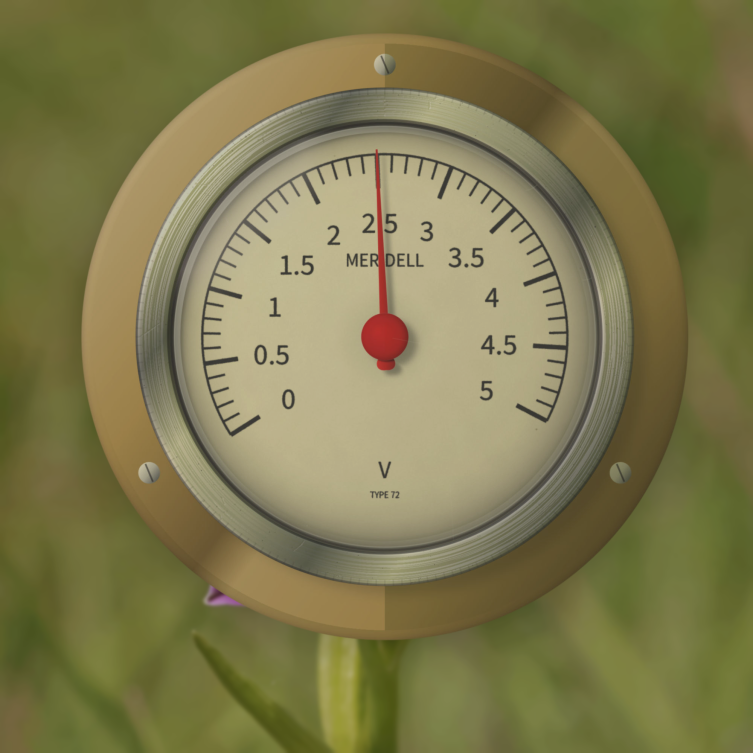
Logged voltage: 2.5 V
